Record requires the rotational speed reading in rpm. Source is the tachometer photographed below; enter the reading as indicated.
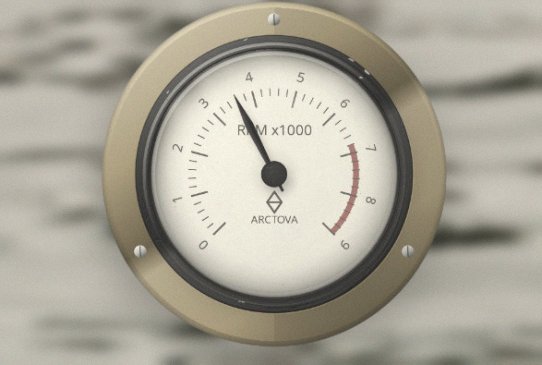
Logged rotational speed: 3600 rpm
